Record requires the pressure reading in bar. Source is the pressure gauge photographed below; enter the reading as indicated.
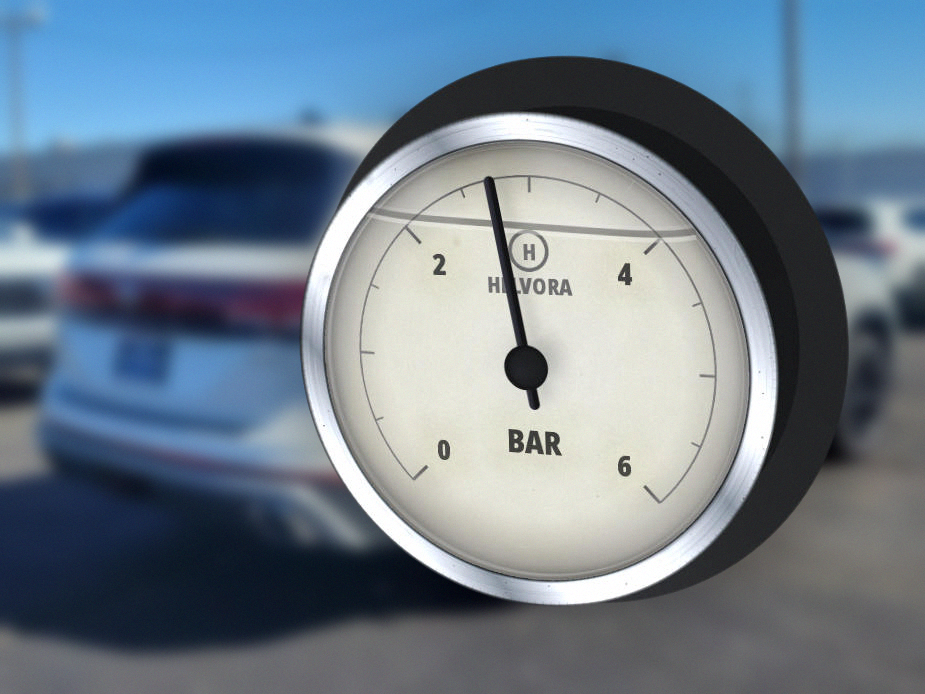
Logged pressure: 2.75 bar
